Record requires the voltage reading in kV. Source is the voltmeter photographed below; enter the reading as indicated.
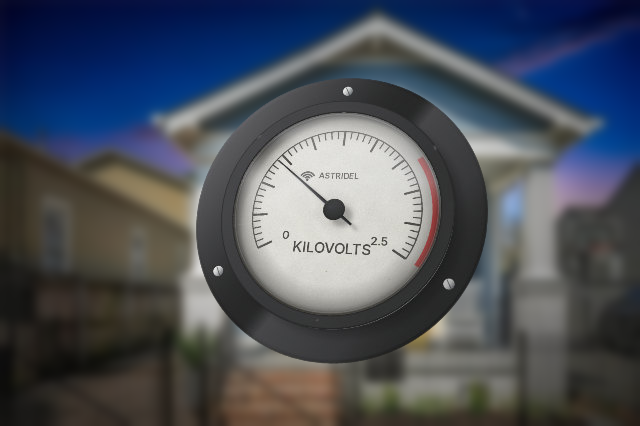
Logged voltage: 0.7 kV
